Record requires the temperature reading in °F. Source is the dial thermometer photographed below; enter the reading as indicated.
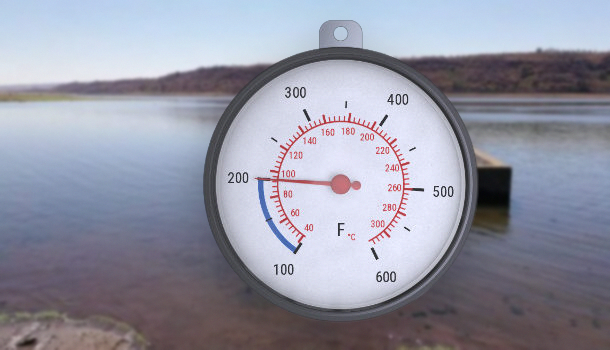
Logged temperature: 200 °F
